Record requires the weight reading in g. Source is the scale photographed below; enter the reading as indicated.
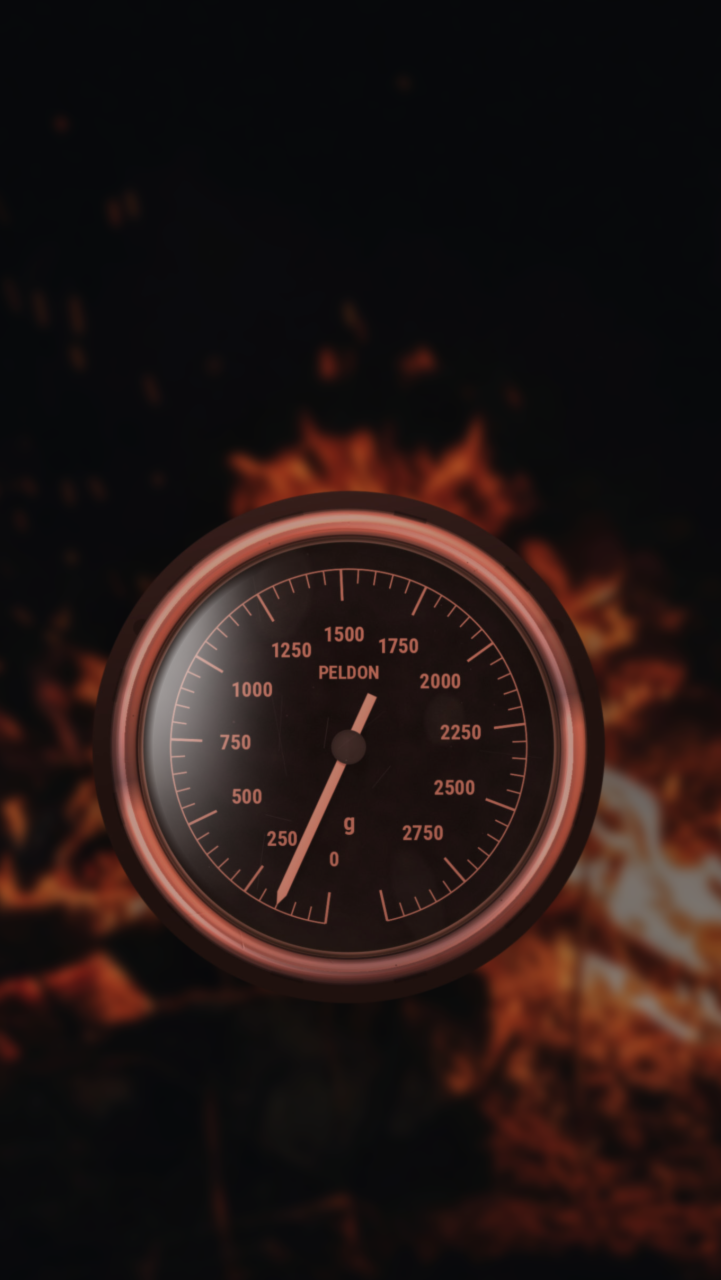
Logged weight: 150 g
